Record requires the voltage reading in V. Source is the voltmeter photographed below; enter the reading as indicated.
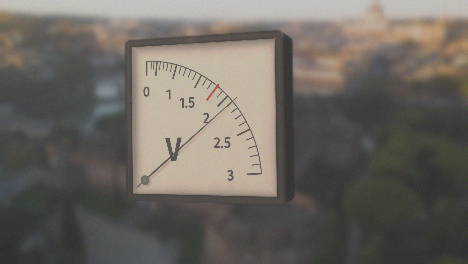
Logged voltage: 2.1 V
